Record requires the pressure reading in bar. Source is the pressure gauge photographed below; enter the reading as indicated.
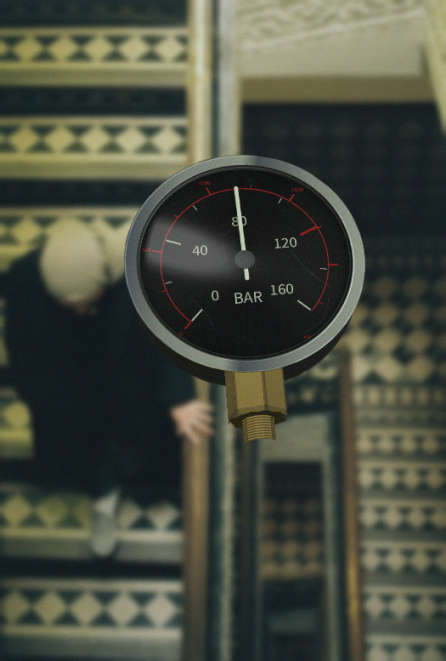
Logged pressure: 80 bar
